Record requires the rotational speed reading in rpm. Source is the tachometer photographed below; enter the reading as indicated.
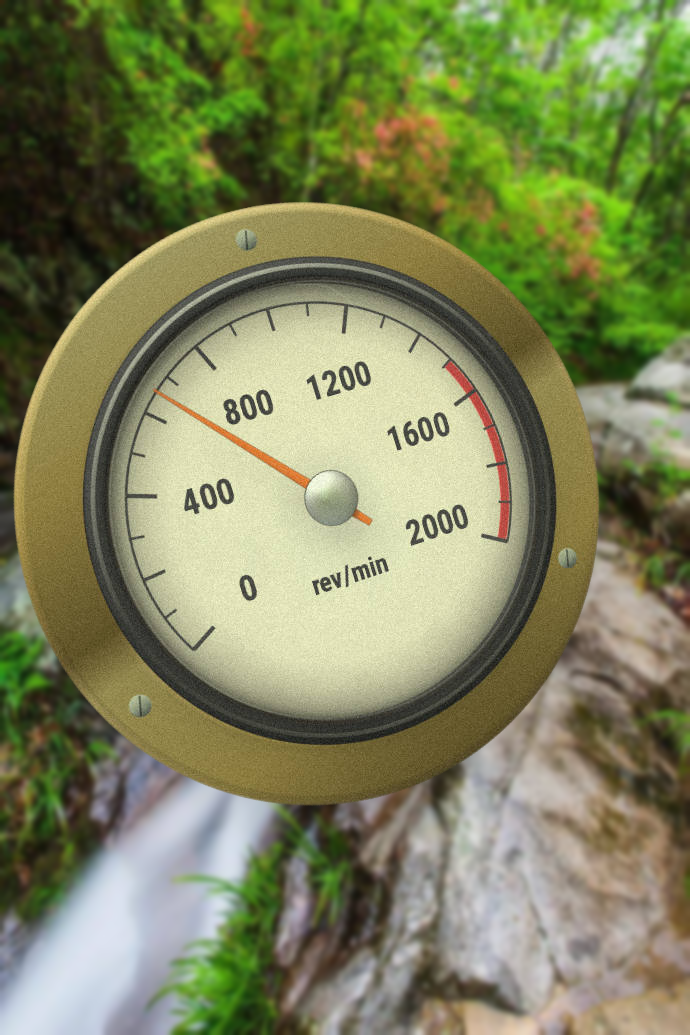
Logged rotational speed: 650 rpm
